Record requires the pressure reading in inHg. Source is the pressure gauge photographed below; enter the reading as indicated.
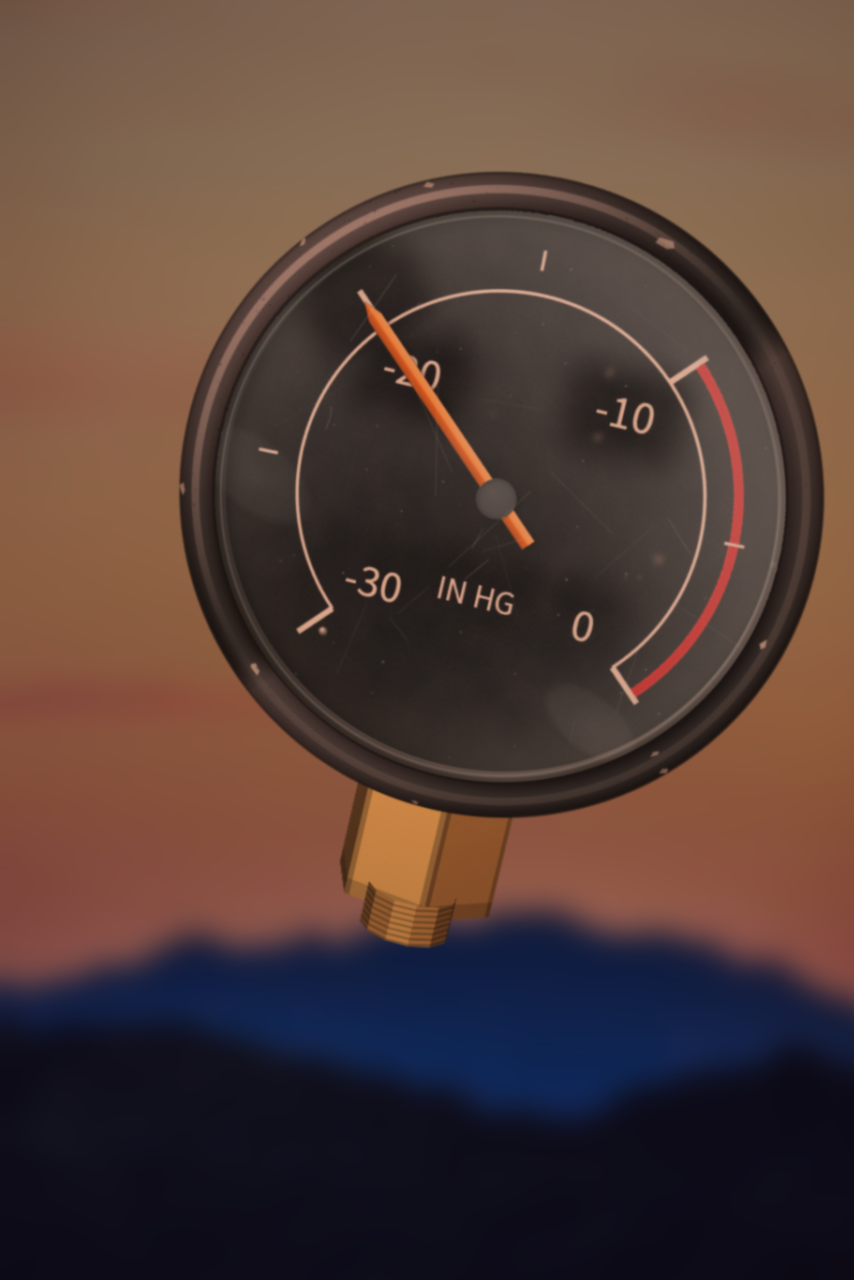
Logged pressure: -20 inHg
